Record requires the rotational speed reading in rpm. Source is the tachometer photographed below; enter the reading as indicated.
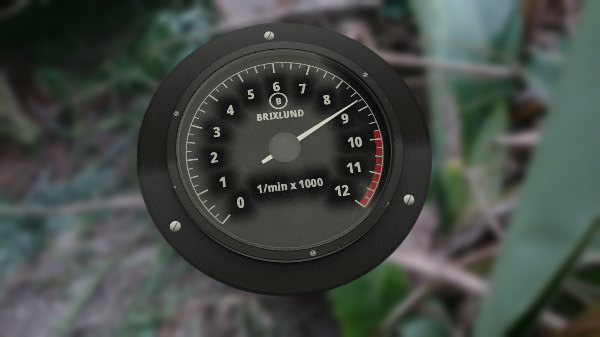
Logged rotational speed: 8750 rpm
